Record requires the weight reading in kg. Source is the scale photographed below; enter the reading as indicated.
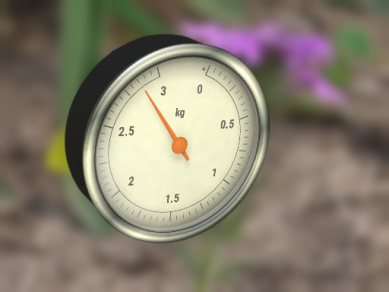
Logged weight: 2.85 kg
